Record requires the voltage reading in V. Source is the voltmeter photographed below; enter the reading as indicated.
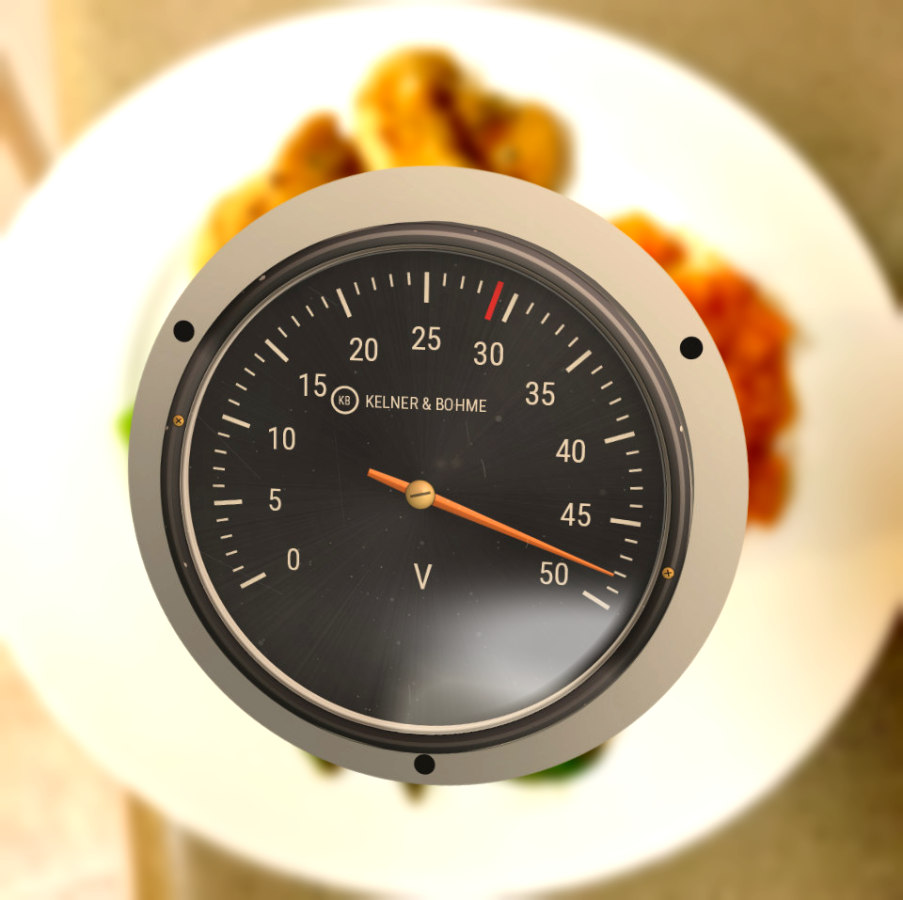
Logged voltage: 48 V
